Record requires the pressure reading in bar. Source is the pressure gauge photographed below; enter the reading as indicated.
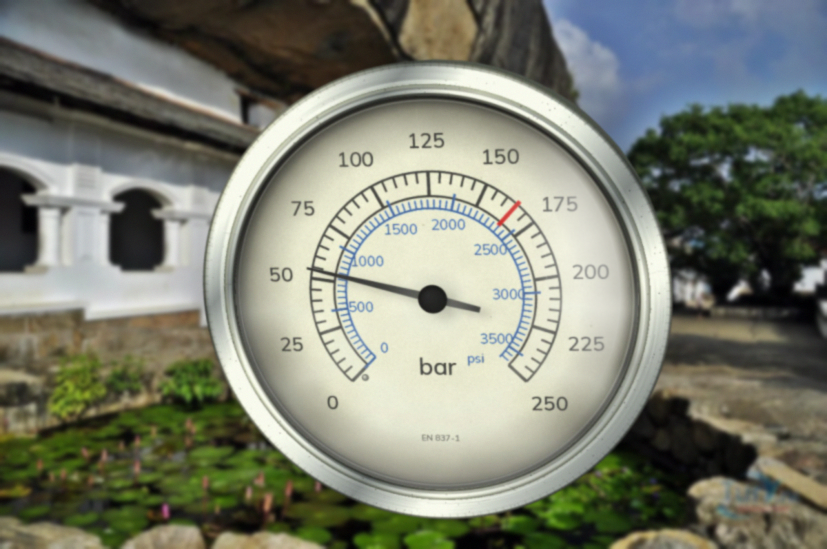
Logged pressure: 55 bar
